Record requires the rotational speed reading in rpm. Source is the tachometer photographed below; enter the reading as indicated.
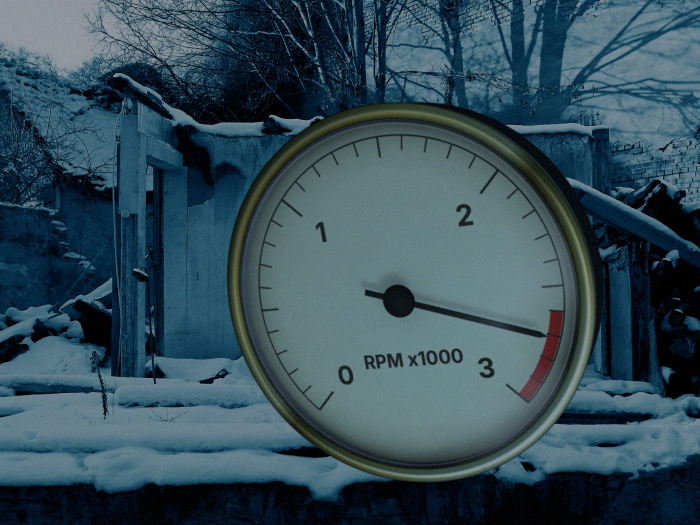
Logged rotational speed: 2700 rpm
